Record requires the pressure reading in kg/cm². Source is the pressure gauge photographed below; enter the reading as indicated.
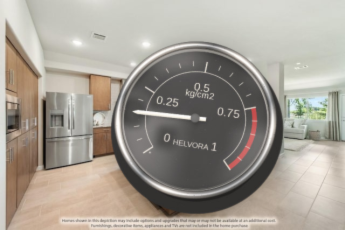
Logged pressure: 0.15 kg/cm²
